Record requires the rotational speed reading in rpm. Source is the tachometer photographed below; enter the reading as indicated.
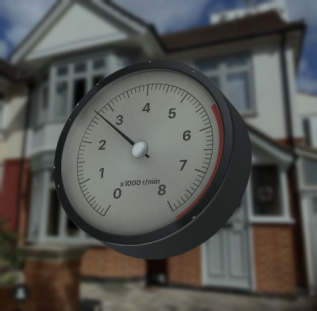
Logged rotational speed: 2700 rpm
